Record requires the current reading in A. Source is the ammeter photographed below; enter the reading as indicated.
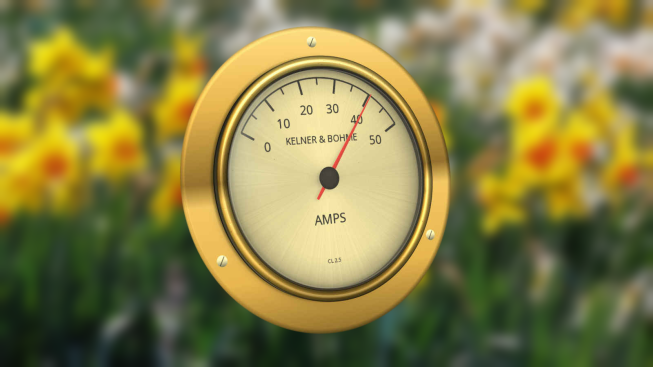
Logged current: 40 A
